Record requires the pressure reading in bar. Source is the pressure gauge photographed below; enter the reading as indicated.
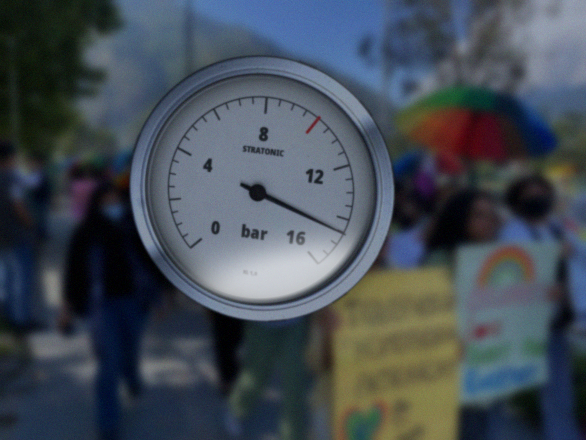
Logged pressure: 14.5 bar
